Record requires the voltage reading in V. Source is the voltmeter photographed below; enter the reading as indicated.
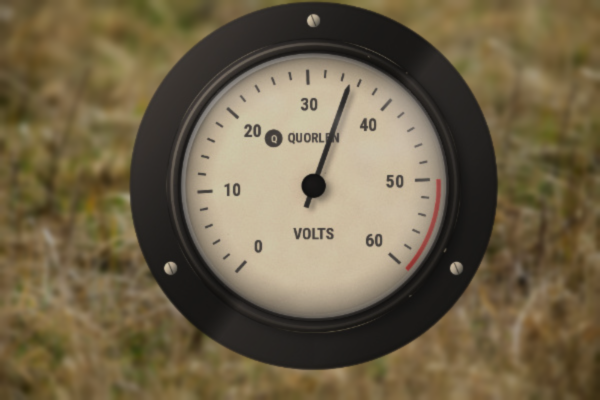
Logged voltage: 35 V
